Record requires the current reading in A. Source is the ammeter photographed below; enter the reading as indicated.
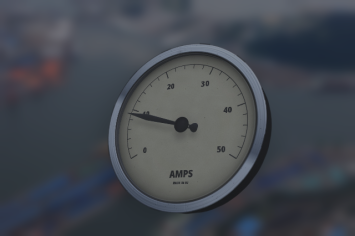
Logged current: 9 A
